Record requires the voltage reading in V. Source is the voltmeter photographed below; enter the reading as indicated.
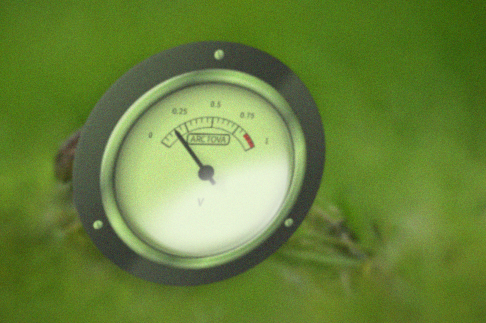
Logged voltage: 0.15 V
